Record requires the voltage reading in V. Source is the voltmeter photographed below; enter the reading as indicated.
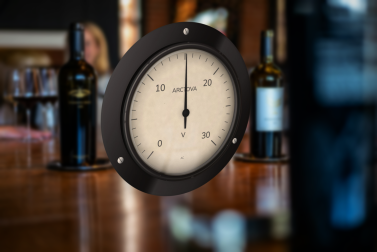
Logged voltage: 15 V
